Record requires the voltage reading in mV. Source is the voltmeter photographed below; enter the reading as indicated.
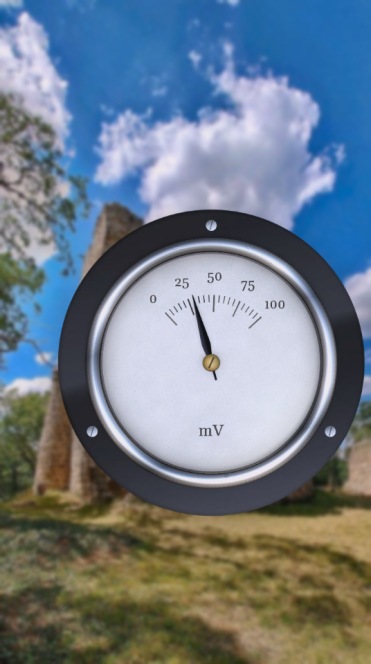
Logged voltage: 30 mV
